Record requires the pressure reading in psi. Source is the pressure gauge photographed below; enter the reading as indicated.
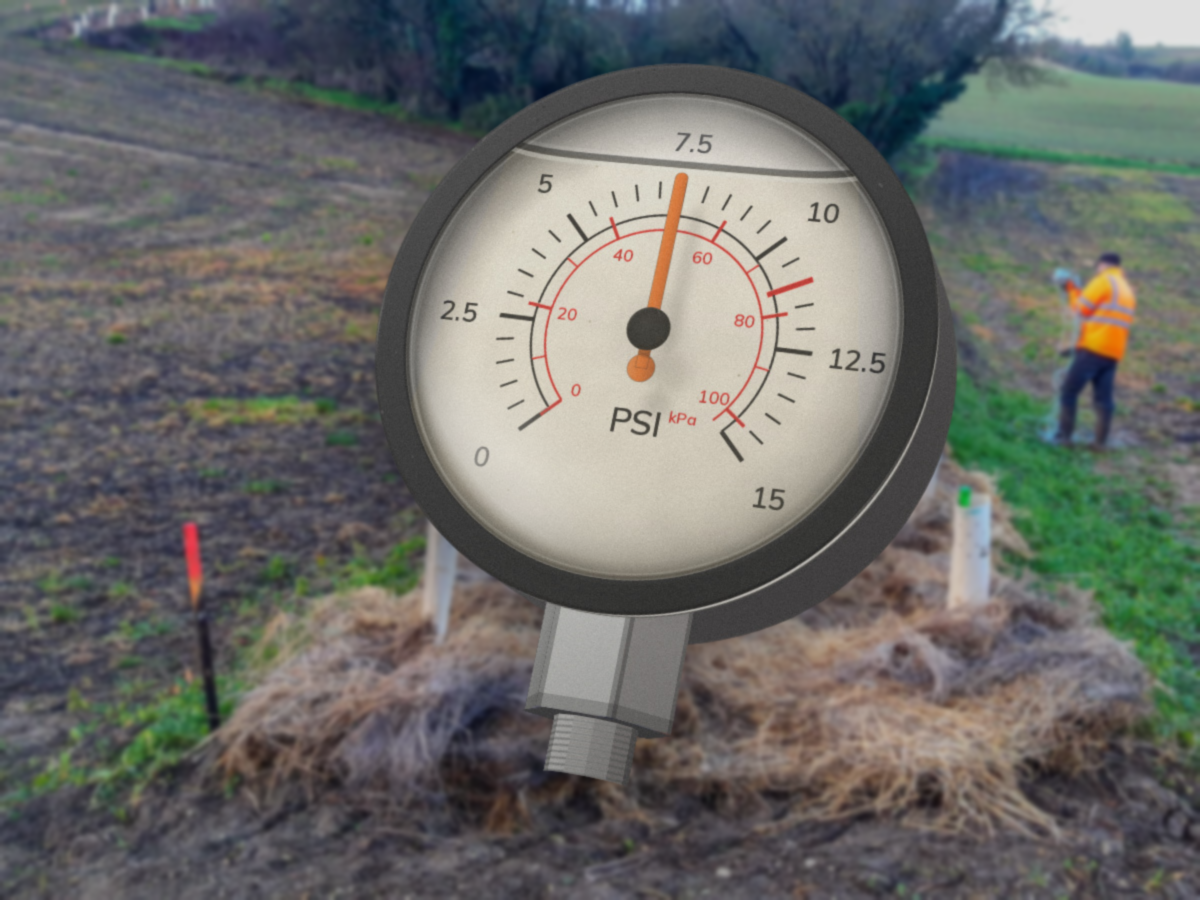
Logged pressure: 7.5 psi
